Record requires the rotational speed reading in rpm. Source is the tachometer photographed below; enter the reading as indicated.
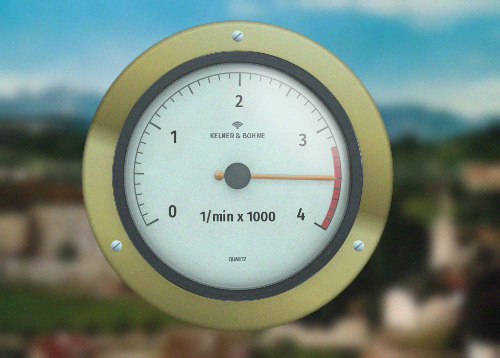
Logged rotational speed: 3500 rpm
